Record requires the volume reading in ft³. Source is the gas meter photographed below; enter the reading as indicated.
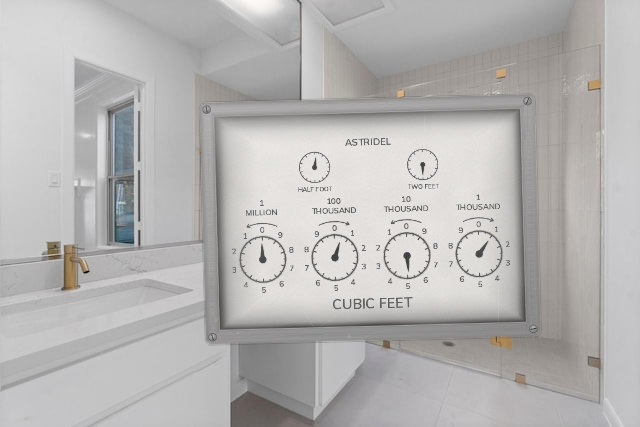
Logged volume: 5100 ft³
